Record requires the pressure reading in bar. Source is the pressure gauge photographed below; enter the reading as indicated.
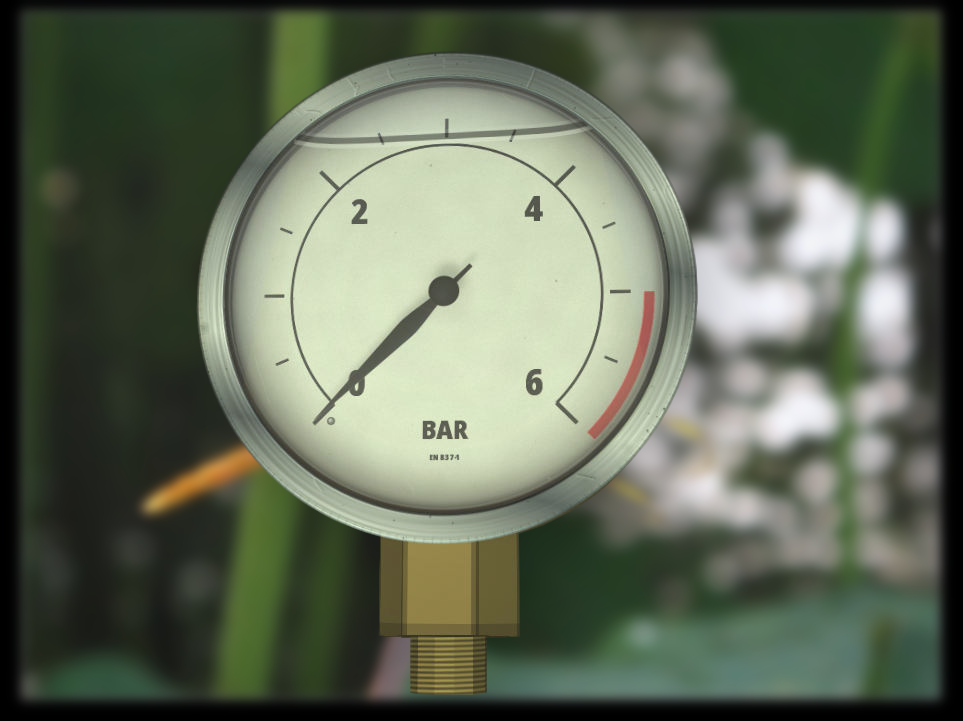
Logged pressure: 0 bar
